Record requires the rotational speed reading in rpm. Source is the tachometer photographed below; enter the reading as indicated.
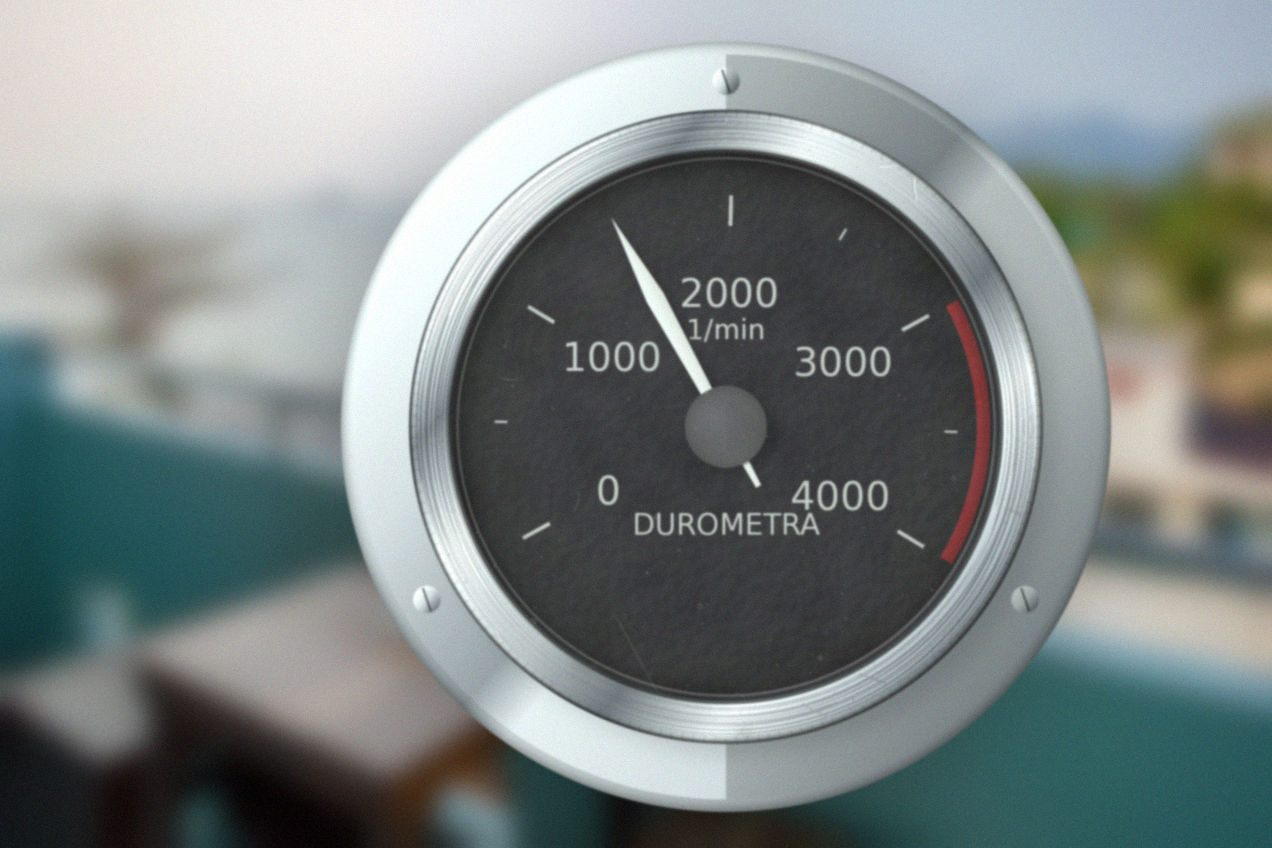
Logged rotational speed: 1500 rpm
